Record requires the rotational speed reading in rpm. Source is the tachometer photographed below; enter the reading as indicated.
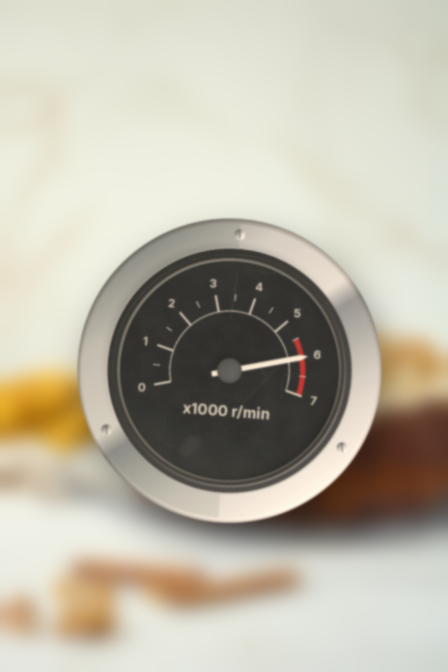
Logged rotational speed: 6000 rpm
